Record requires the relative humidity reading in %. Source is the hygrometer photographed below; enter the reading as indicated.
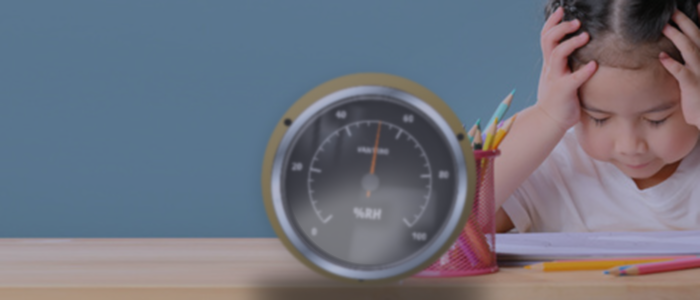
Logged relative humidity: 52 %
